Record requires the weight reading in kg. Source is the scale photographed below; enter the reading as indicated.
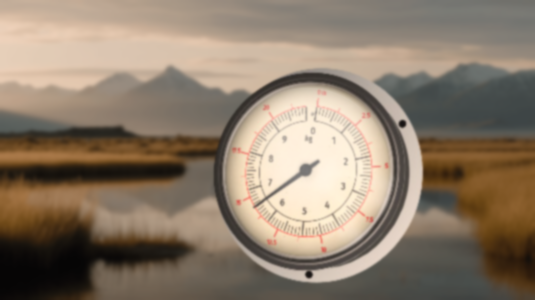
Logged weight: 6.5 kg
